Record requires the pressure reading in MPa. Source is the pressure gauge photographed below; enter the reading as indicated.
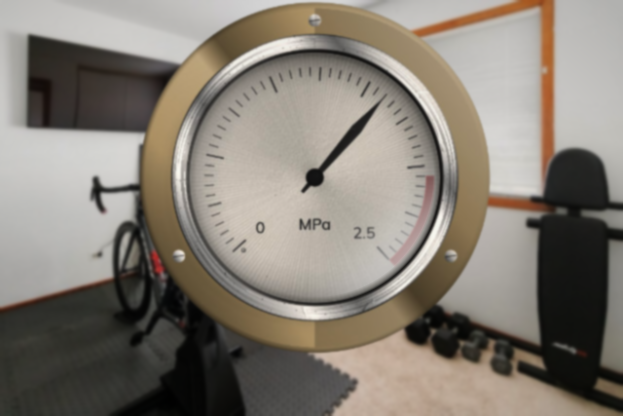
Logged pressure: 1.6 MPa
